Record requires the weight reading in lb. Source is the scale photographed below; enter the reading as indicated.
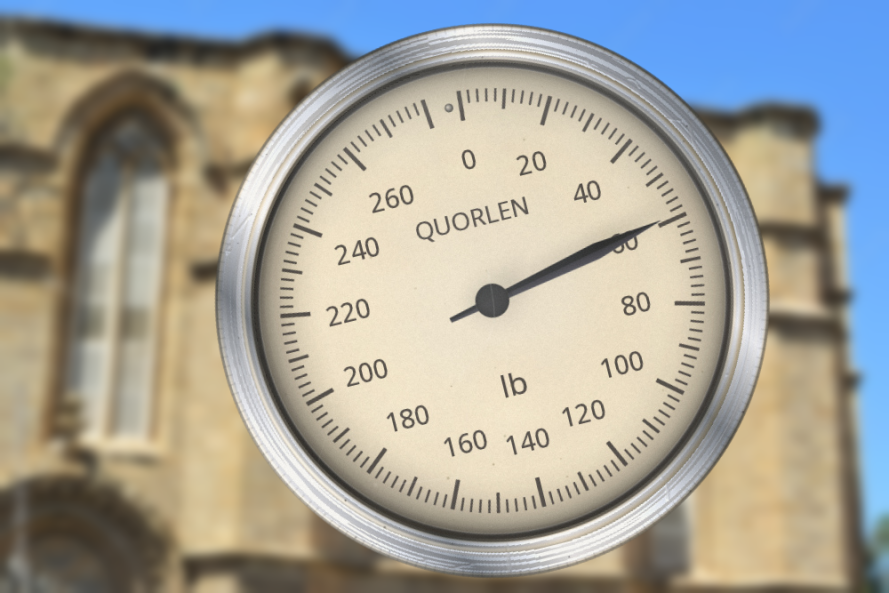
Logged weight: 59 lb
